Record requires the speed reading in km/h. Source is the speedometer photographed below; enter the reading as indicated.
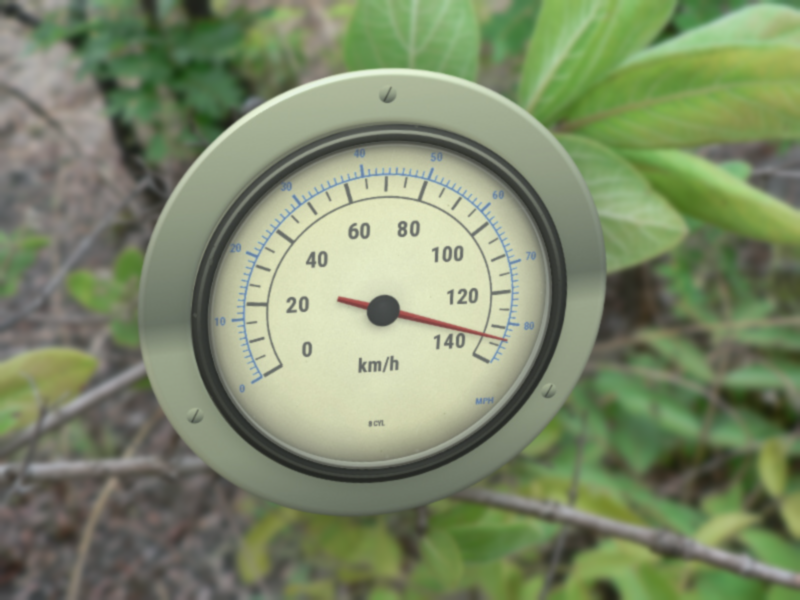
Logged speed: 132.5 km/h
